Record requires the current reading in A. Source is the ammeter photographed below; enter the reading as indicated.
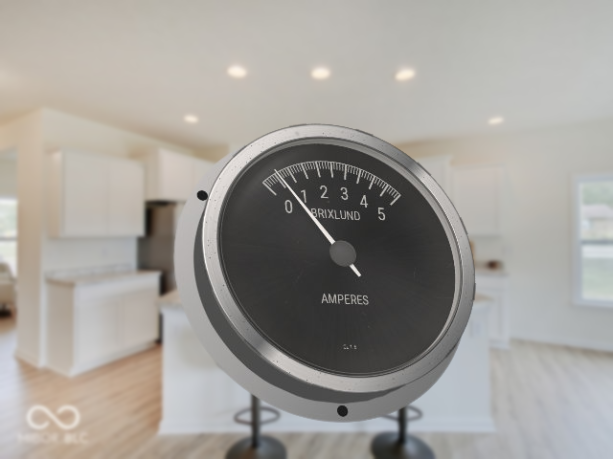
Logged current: 0.5 A
